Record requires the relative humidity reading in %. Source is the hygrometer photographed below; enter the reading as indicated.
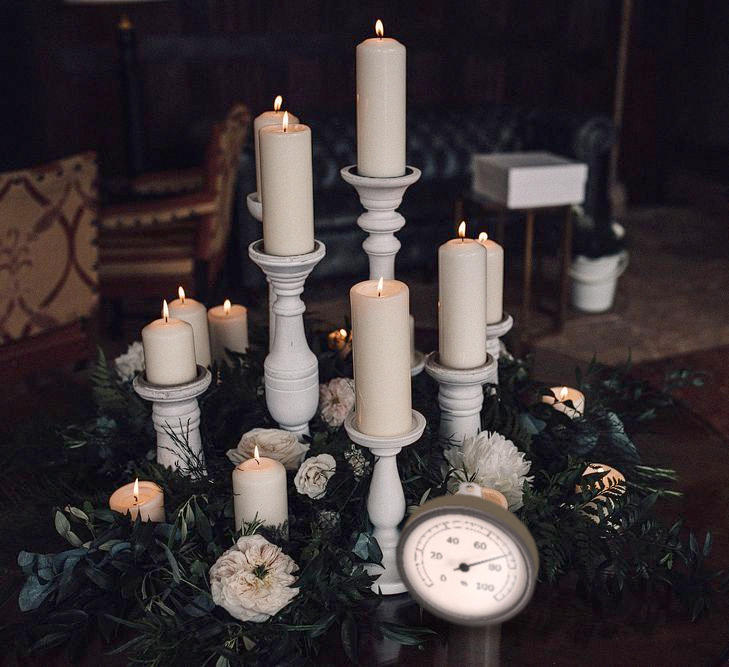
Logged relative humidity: 72 %
